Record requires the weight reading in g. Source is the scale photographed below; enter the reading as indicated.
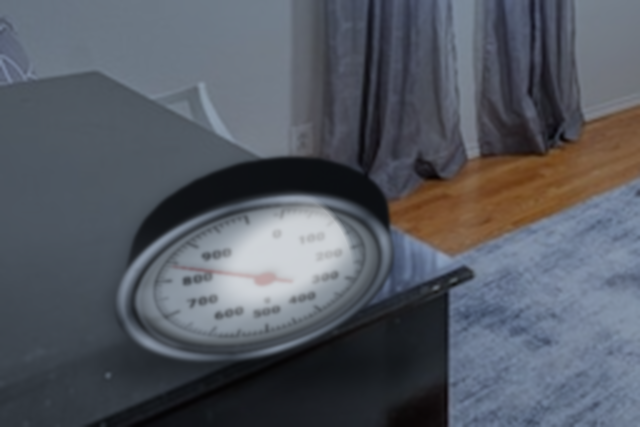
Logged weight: 850 g
